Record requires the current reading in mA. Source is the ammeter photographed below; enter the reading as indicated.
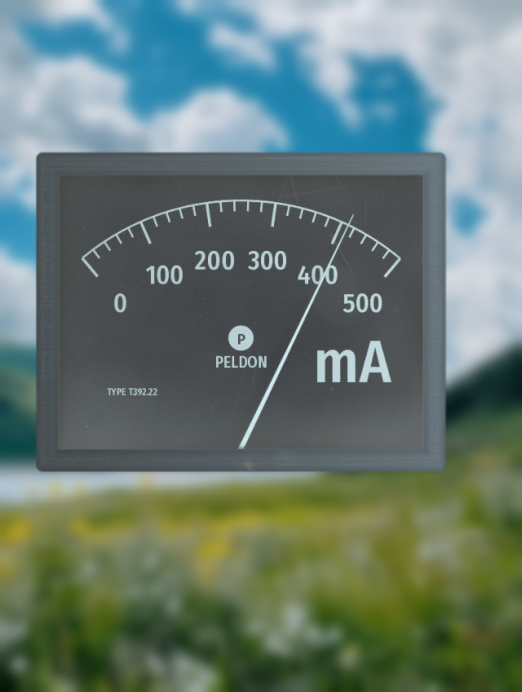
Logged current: 410 mA
